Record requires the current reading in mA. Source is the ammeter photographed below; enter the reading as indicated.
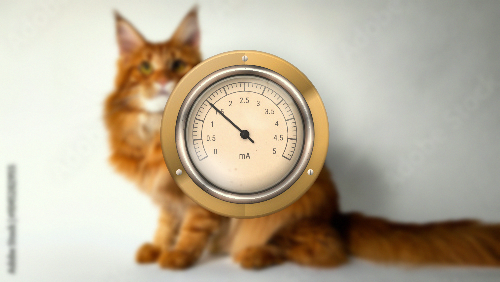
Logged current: 1.5 mA
